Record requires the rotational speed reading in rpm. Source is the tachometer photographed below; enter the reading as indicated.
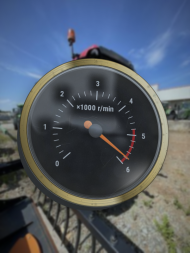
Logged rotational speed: 5800 rpm
